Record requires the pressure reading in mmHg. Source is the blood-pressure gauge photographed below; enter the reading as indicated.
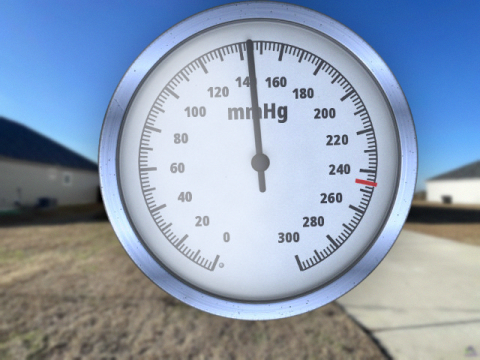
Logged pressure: 144 mmHg
